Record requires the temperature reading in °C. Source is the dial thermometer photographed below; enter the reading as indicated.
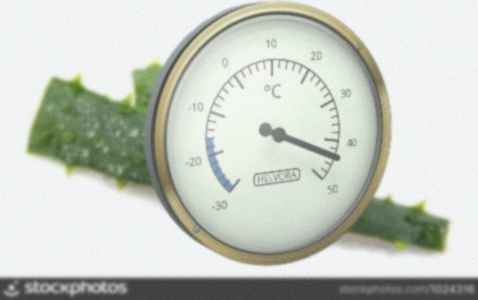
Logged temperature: 44 °C
